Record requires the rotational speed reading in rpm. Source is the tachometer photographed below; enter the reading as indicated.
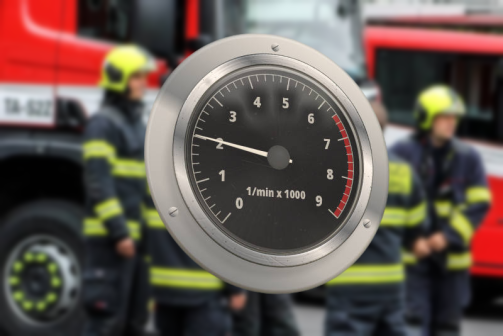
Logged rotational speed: 2000 rpm
